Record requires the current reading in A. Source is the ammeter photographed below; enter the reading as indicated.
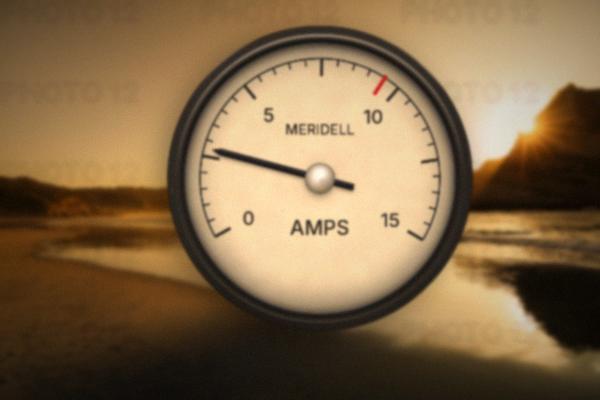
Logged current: 2.75 A
